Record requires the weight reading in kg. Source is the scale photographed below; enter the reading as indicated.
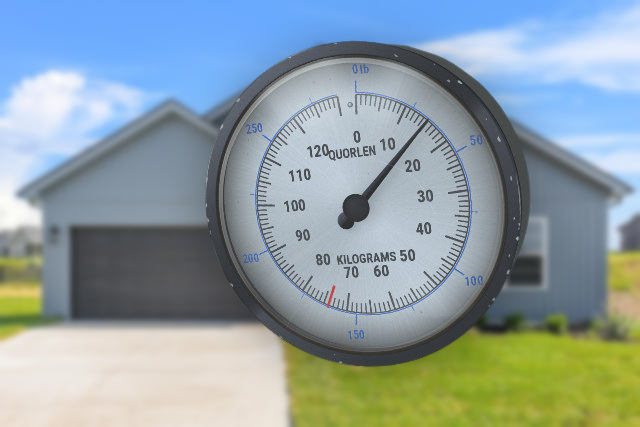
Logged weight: 15 kg
